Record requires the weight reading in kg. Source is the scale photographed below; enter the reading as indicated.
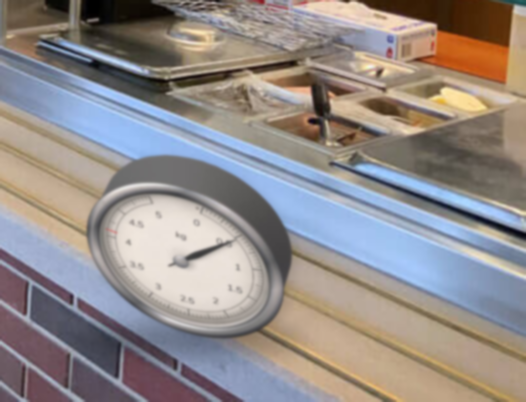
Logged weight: 0.5 kg
